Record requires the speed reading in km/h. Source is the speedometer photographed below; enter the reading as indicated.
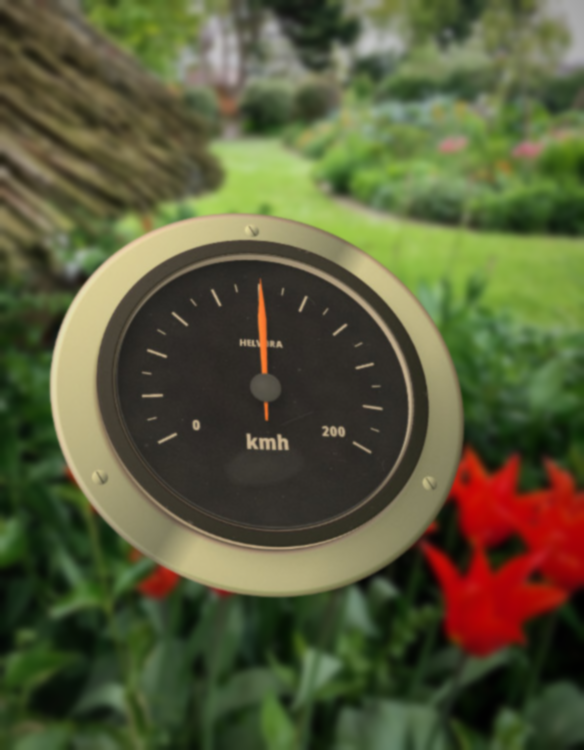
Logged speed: 100 km/h
